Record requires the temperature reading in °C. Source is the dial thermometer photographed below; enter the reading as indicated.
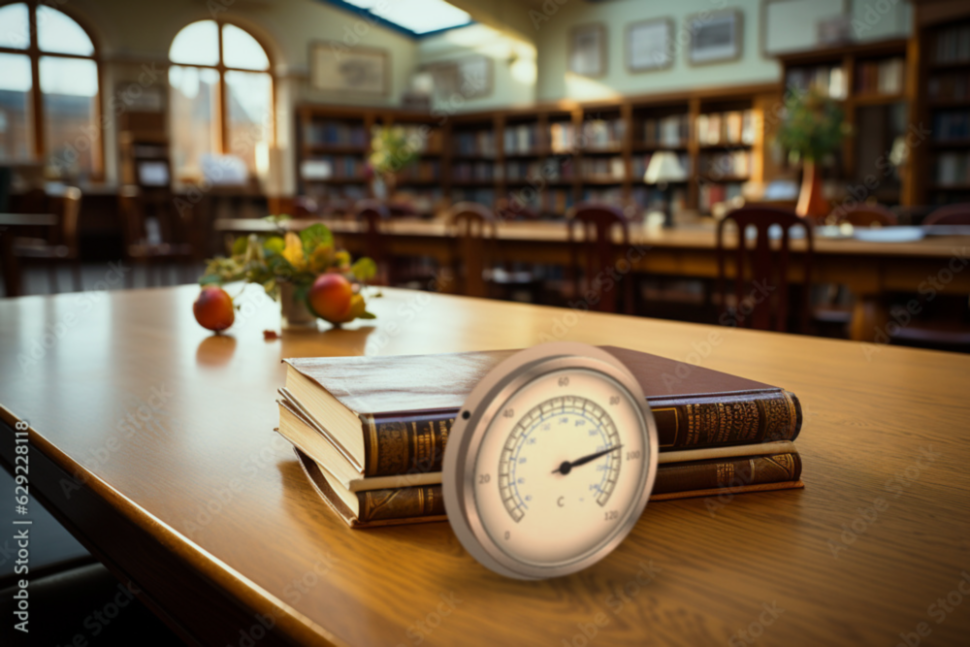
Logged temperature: 95 °C
